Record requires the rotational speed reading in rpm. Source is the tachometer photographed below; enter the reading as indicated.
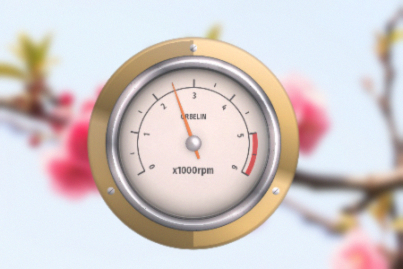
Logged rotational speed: 2500 rpm
